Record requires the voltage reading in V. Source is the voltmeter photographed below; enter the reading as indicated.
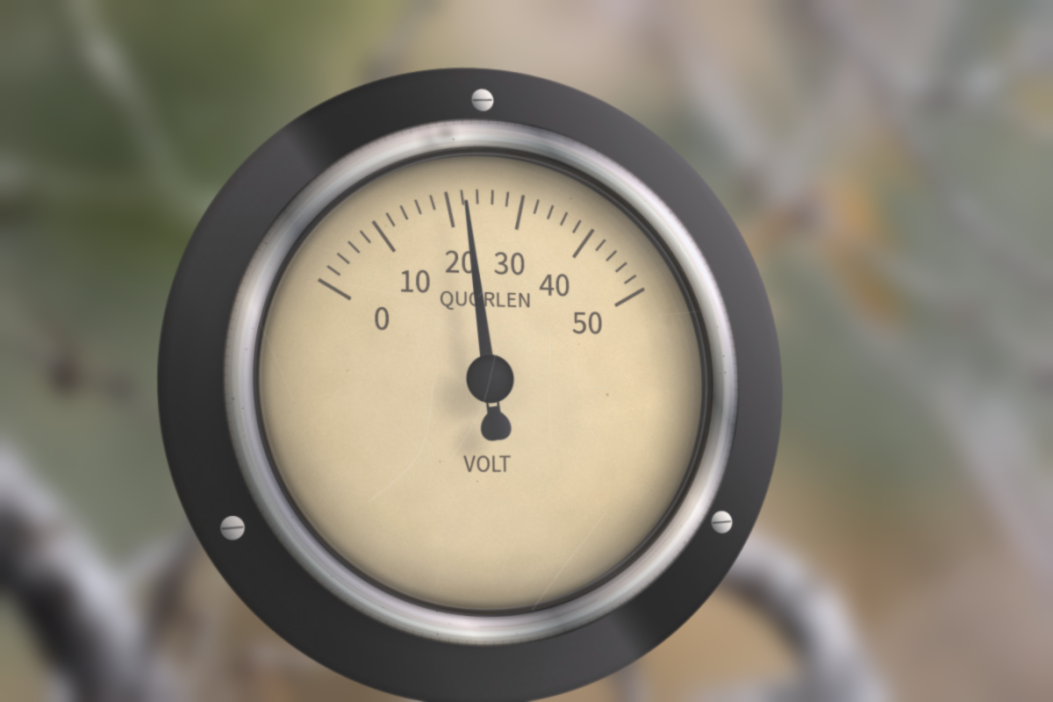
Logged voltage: 22 V
